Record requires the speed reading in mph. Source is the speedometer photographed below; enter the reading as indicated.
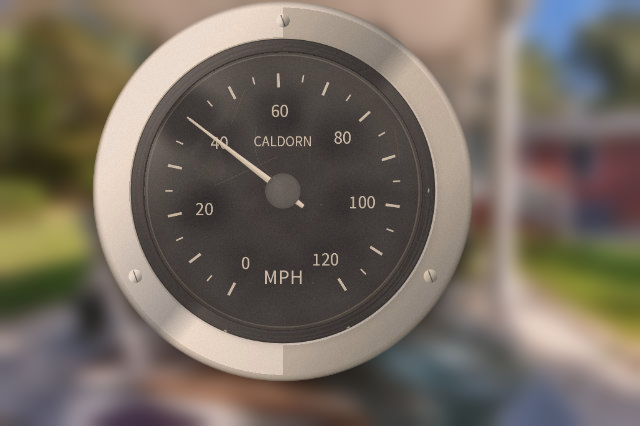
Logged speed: 40 mph
